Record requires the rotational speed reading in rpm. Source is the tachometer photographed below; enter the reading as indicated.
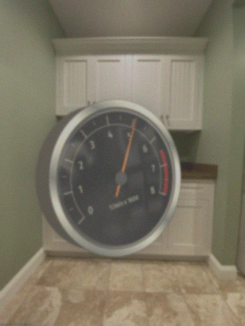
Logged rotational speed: 5000 rpm
